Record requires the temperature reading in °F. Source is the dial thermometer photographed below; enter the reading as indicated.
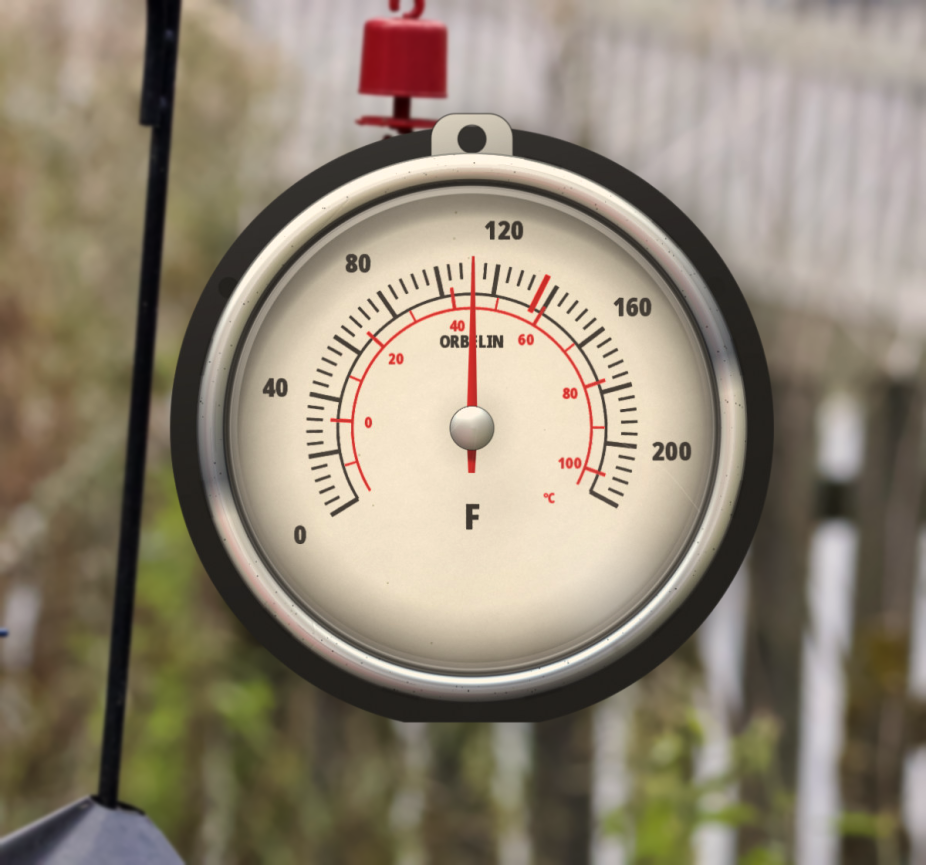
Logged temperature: 112 °F
